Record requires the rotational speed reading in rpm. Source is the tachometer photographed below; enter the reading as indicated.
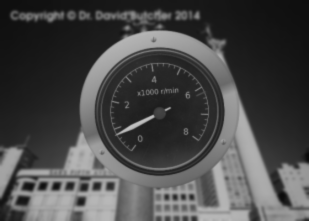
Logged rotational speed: 800 rpm
